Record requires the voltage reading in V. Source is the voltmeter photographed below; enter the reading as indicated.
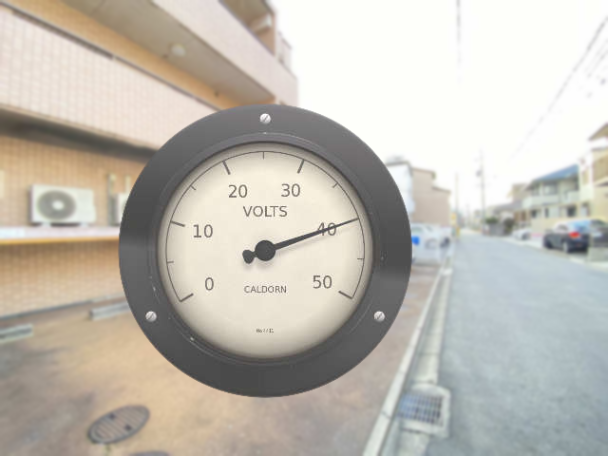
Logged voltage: 40 V
